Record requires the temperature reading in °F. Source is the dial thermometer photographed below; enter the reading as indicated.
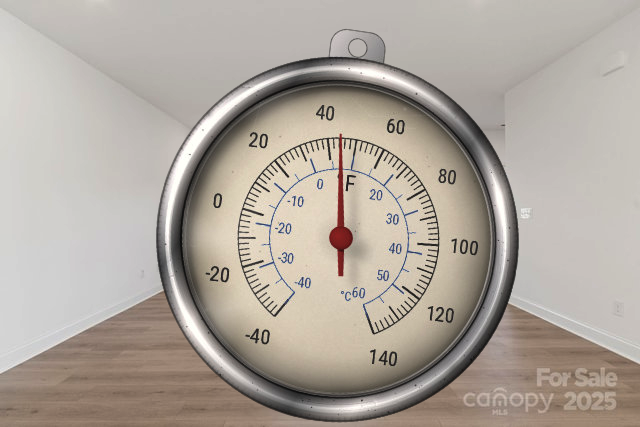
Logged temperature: 44 °F
